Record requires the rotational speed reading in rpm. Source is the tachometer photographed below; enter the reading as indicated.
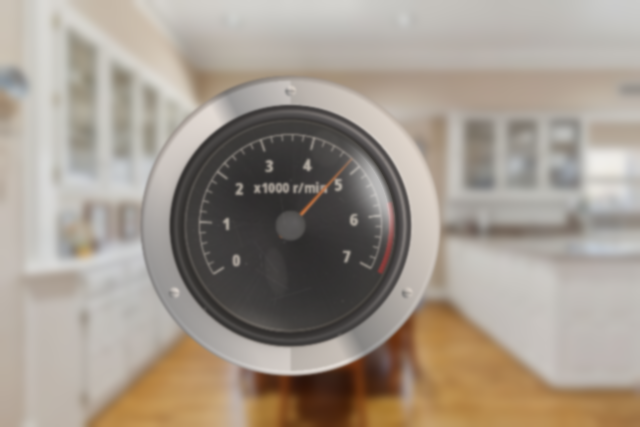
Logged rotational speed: 4800 rpm
